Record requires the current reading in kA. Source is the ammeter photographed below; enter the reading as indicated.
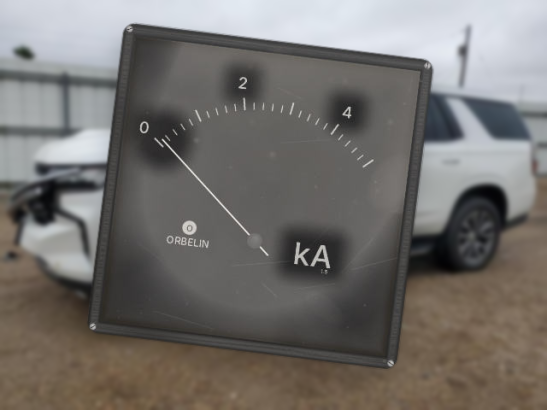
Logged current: 0.1 kA
